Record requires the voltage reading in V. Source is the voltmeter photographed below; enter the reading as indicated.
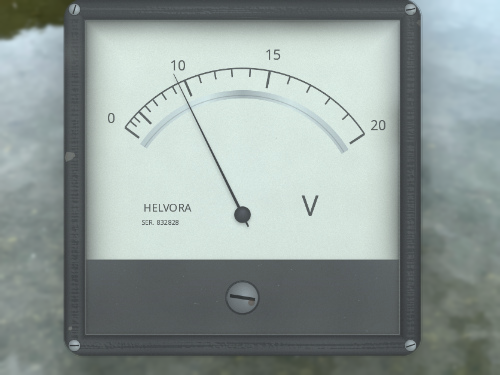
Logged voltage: 9.5 V
